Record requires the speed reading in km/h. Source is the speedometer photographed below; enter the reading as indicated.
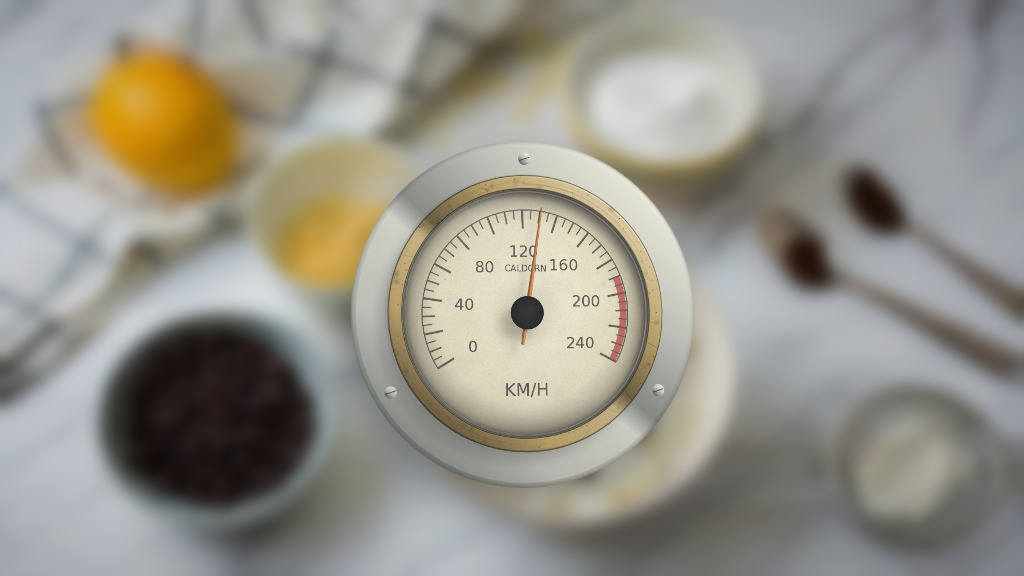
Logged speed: 130 km/h
